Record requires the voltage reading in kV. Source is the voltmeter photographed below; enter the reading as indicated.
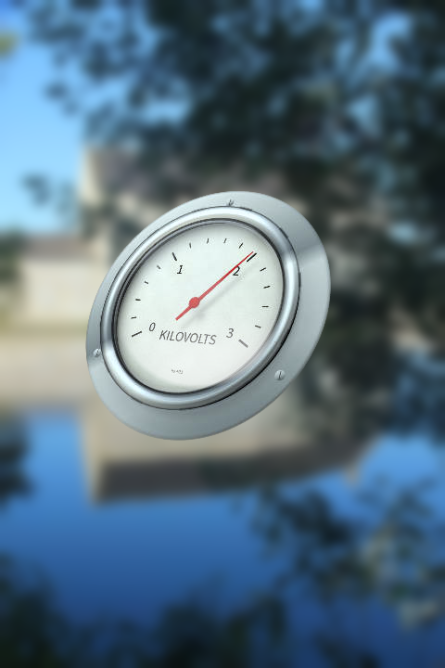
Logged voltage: 2 kV
